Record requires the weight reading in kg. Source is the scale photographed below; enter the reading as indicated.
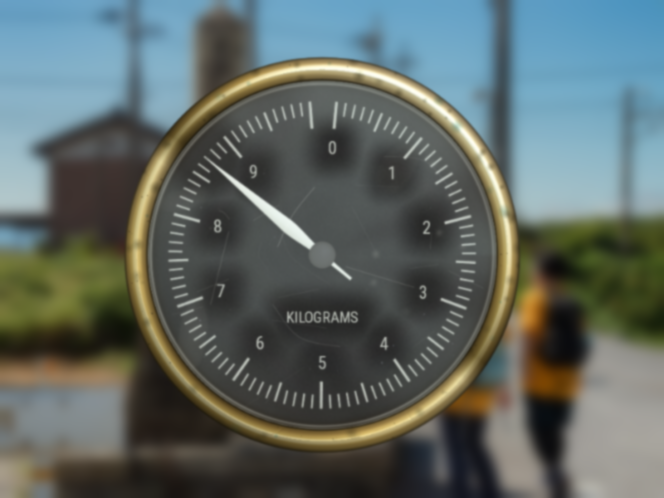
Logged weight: 8.7 kg
